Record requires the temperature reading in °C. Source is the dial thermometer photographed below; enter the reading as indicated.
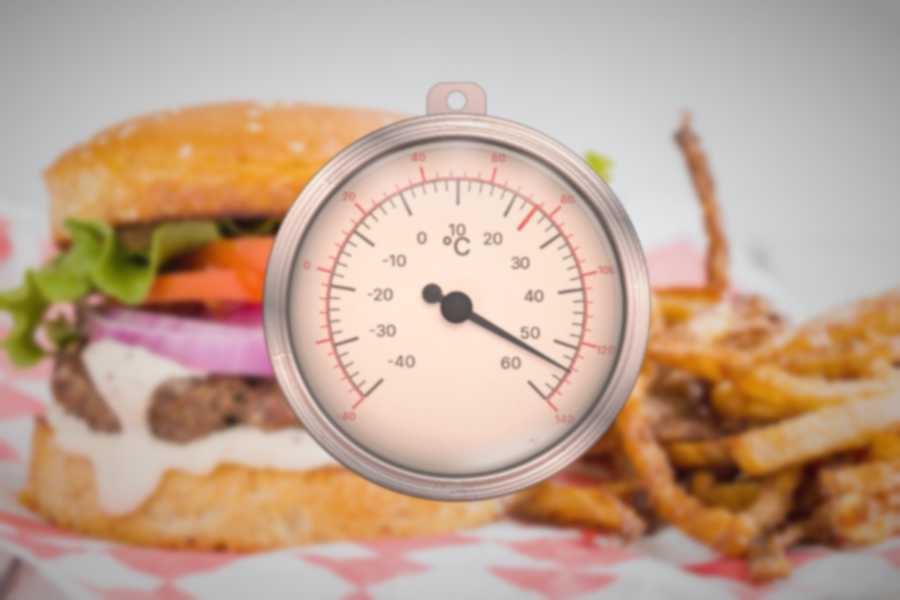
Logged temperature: 54 °C
